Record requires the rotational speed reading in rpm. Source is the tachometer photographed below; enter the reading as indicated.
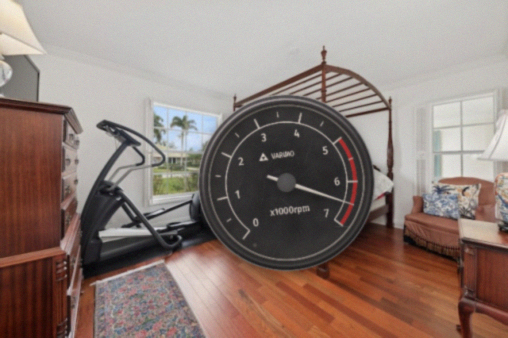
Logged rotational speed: 6500 rpm
